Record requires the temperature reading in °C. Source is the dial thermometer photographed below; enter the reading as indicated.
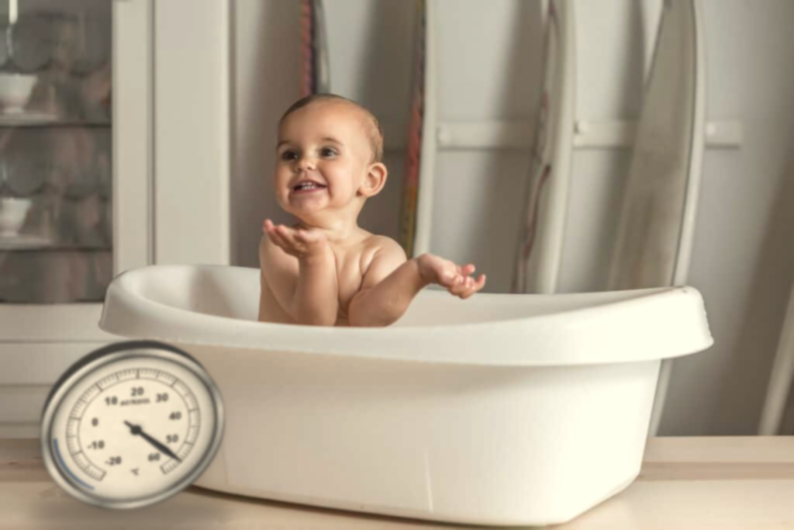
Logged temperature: 55 °C
